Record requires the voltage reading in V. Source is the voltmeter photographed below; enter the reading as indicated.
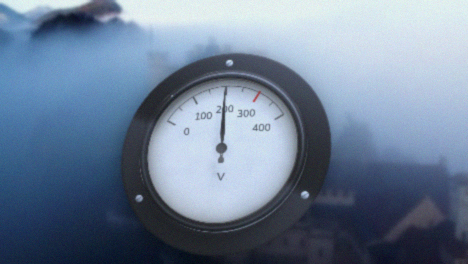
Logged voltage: 200 V
